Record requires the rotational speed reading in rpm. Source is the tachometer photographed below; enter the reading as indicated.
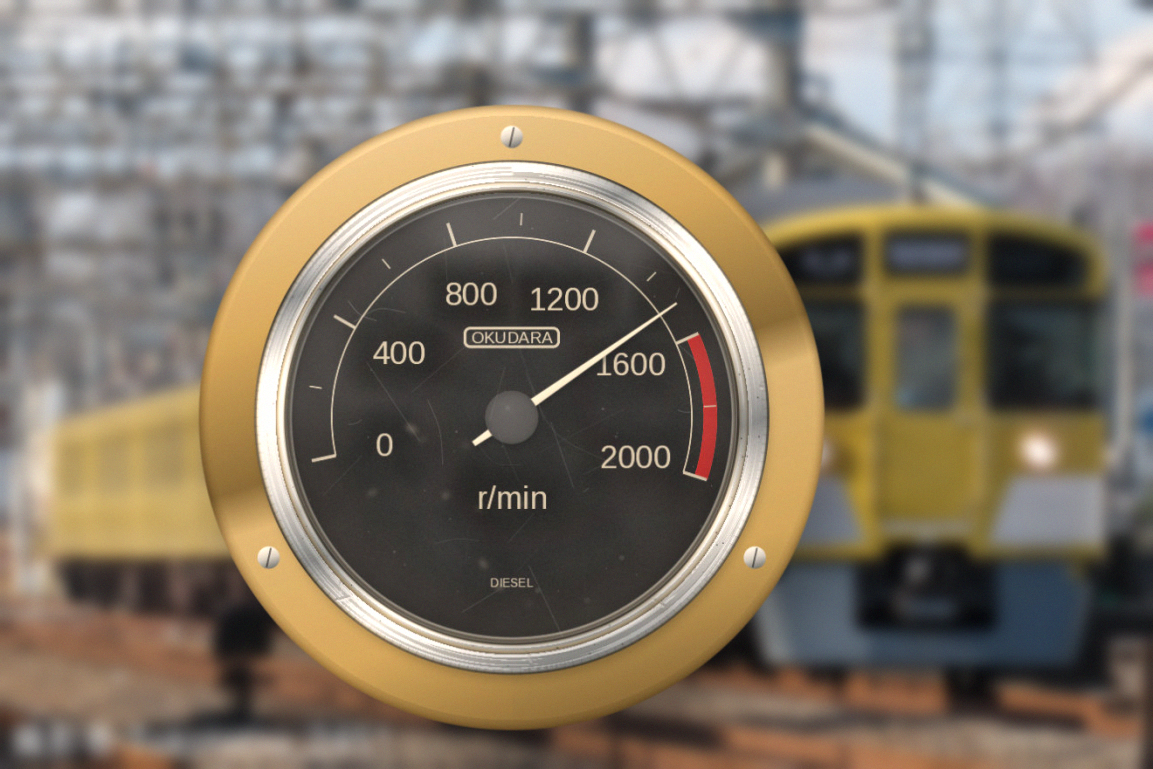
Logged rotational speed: 1500 rpm
